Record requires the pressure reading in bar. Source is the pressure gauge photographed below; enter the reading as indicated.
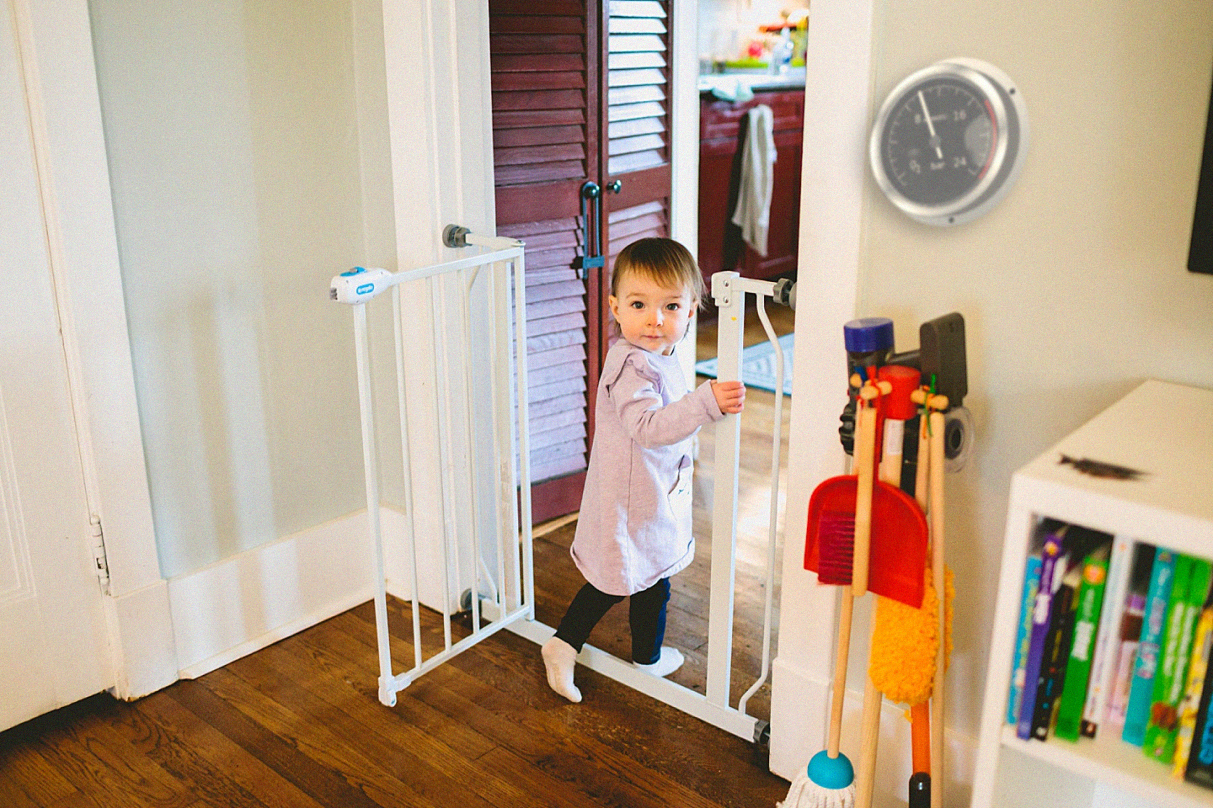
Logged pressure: 10 bar
